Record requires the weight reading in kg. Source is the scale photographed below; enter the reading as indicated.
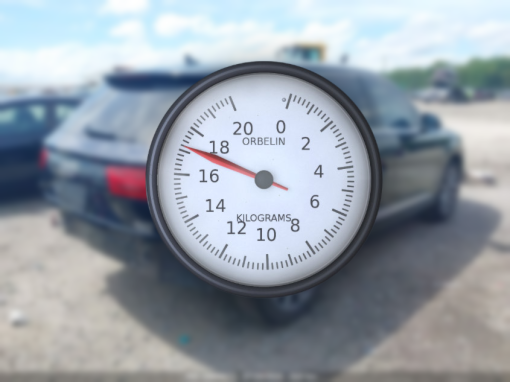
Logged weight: 17.2 kg
